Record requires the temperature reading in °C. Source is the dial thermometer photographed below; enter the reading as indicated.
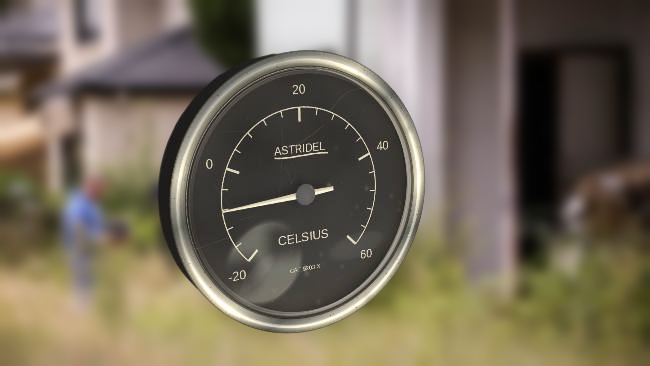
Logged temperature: -8 °C
